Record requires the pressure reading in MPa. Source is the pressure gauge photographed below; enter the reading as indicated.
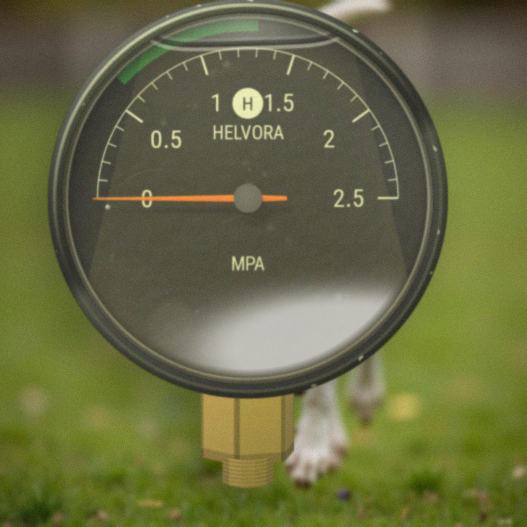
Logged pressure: 0 MPa
